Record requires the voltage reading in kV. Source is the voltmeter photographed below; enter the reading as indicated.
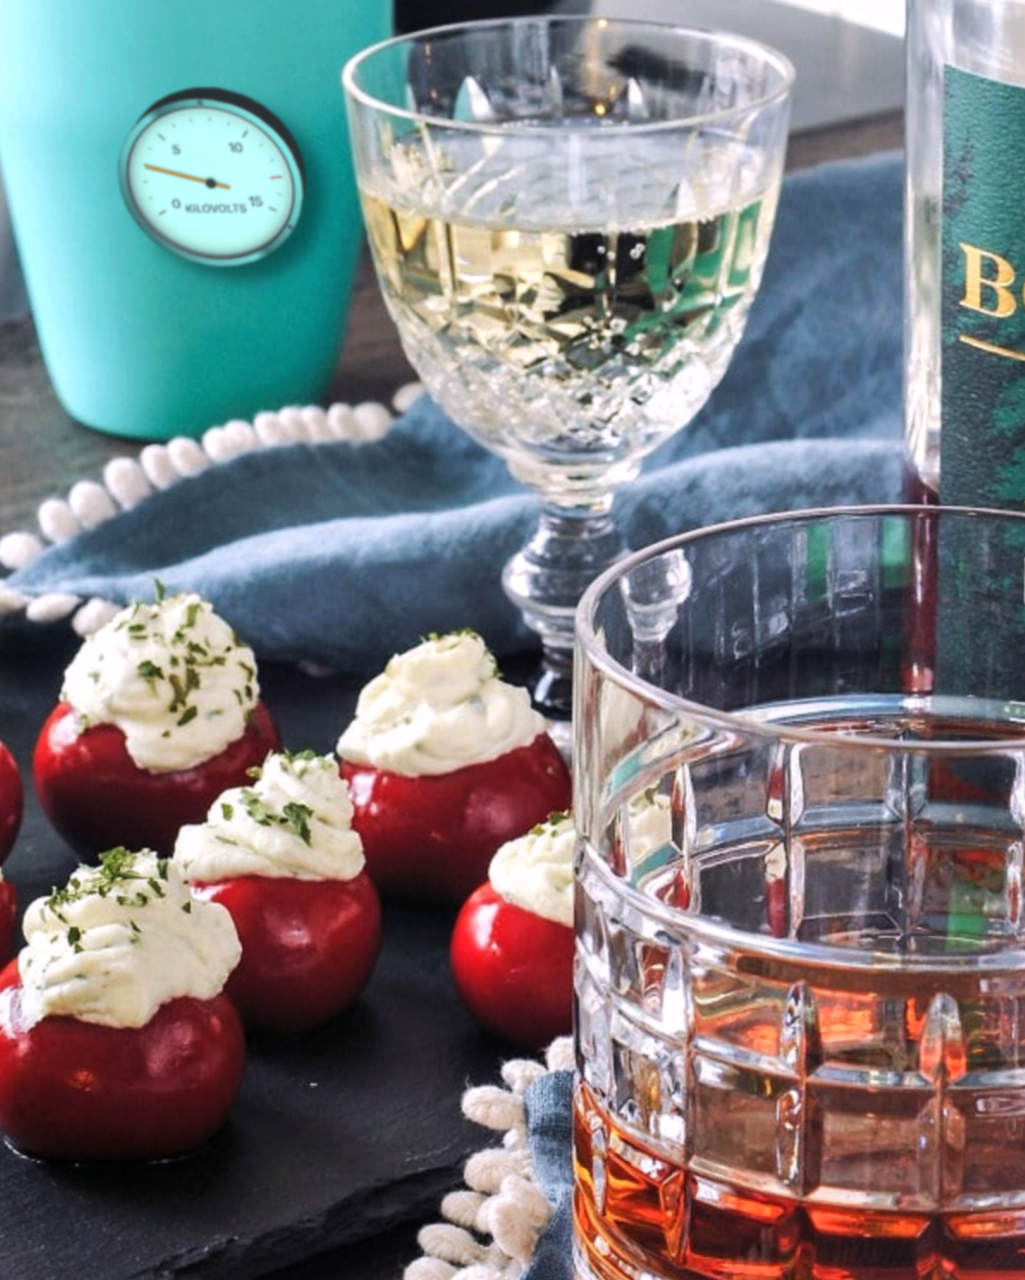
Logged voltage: 3 kV
